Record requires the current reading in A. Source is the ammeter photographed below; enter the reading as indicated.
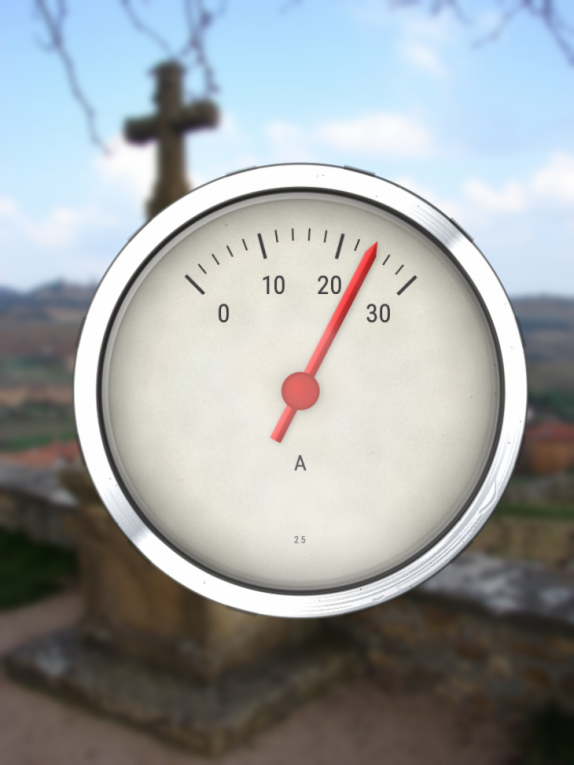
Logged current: 24 A
